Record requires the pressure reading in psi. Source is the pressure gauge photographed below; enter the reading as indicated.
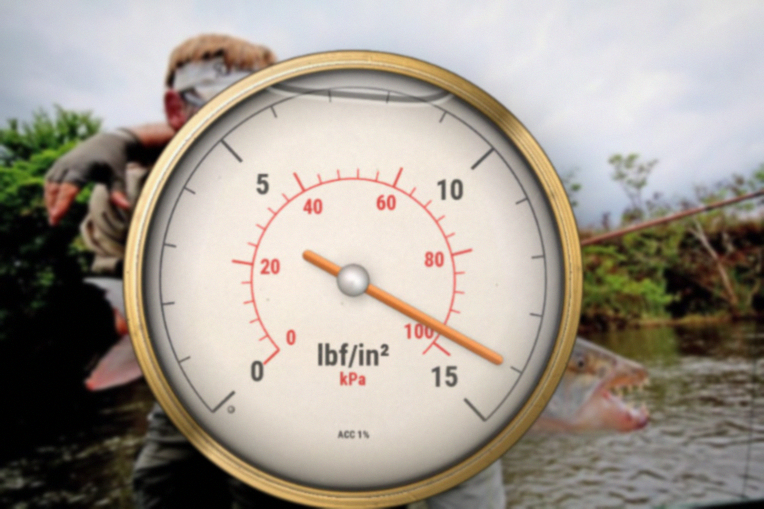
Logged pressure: 14 psi
